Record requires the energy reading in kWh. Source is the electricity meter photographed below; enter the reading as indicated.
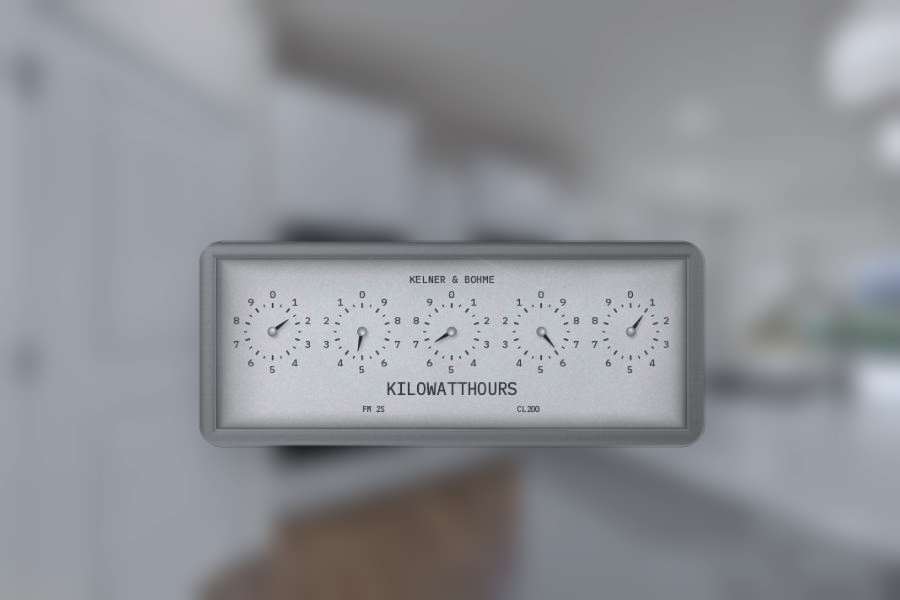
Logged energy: 14661 kWh
